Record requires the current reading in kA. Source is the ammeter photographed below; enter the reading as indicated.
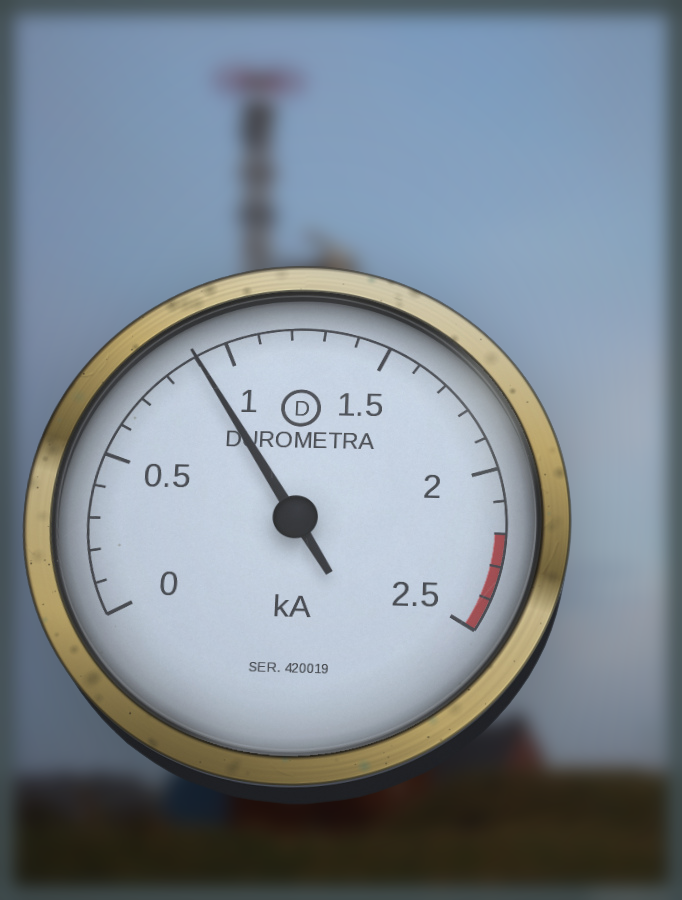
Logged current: 0.9 kA
